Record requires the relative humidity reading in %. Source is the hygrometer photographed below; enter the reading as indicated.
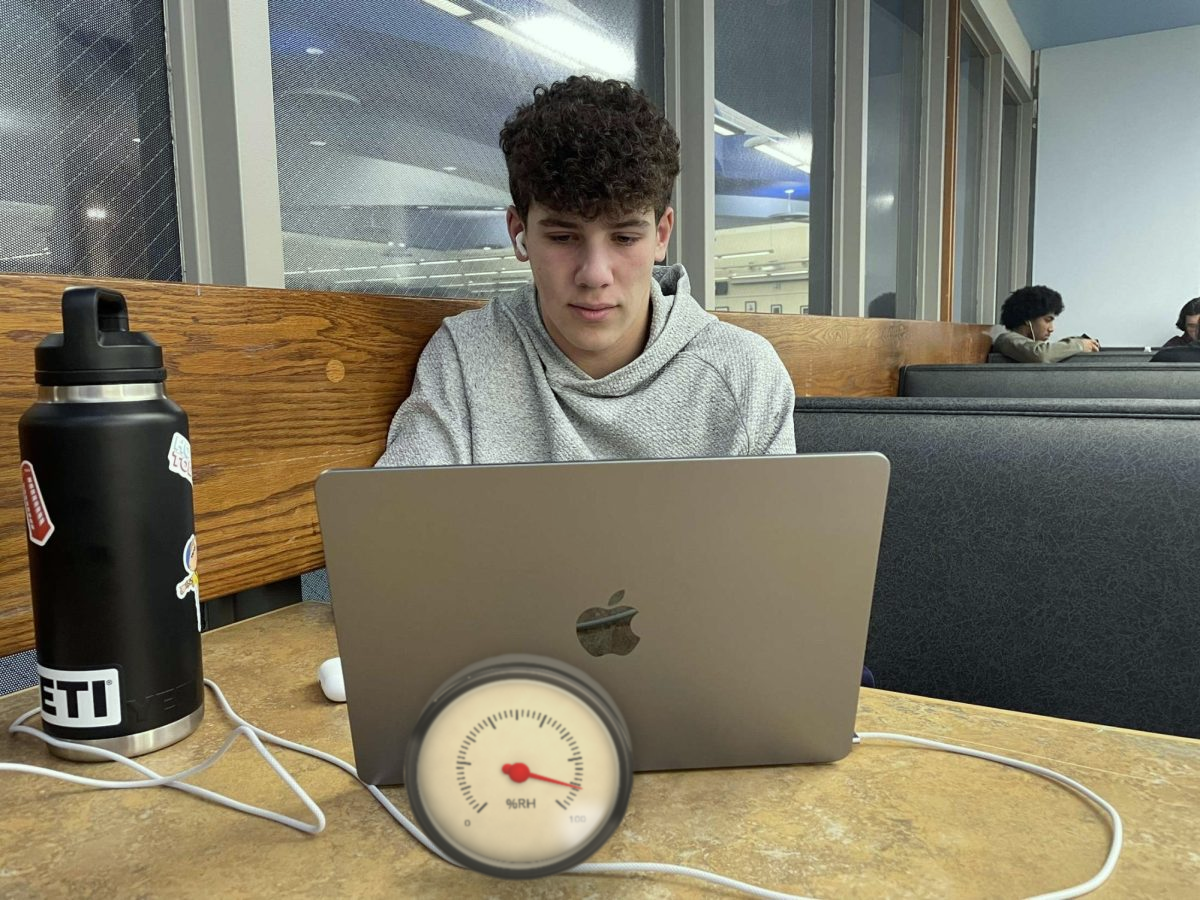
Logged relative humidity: 90 %
